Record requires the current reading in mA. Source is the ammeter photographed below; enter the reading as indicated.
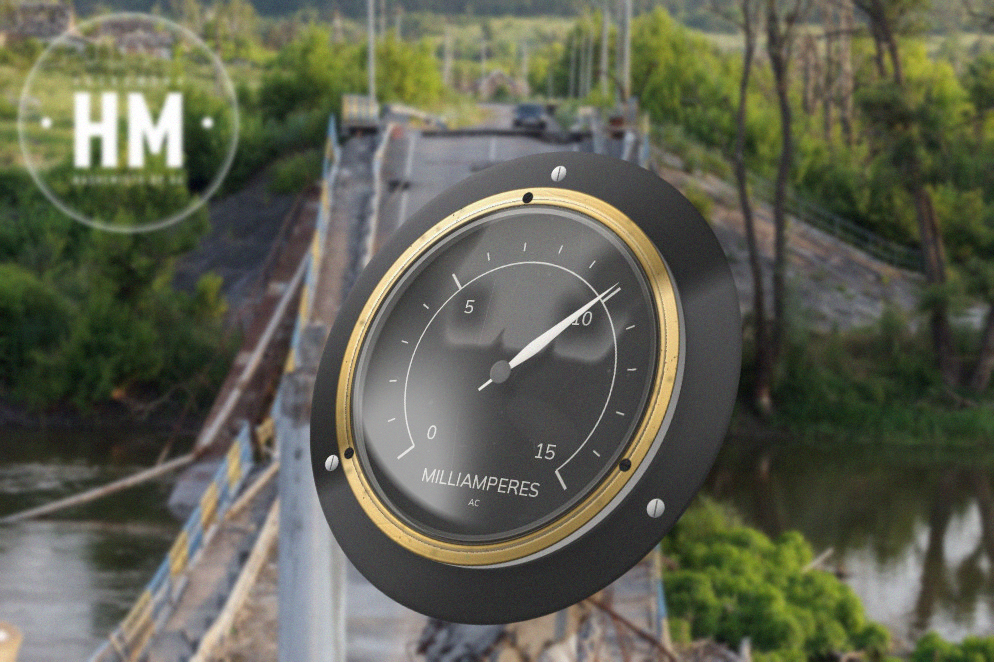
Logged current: 10 mA
